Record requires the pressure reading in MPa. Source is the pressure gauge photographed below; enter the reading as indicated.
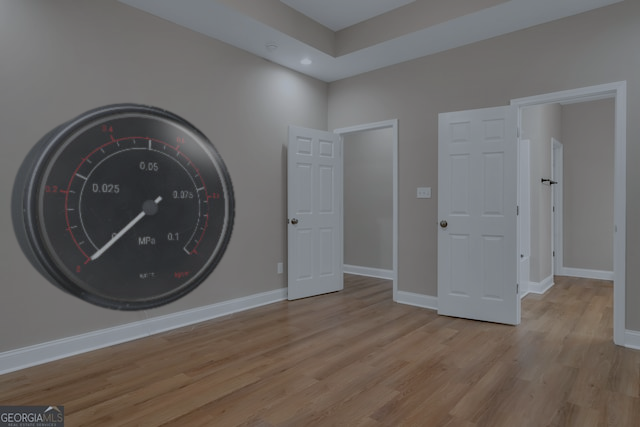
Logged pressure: 0 MPa
